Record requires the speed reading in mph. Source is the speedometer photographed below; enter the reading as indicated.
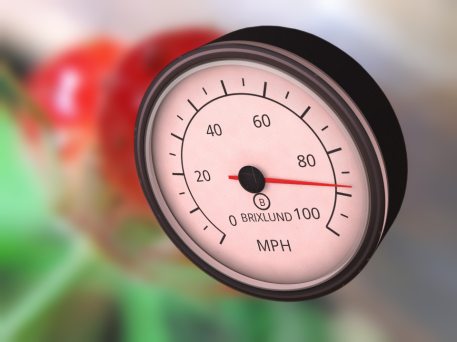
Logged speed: 87.5 mph
